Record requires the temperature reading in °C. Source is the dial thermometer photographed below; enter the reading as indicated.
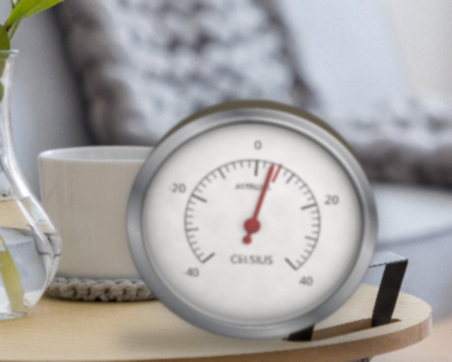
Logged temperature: 4 °C
